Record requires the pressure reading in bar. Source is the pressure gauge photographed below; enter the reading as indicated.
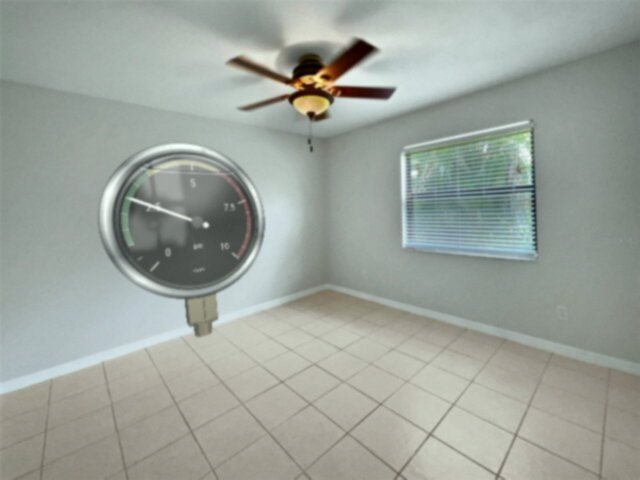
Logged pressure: 2.5 bar
